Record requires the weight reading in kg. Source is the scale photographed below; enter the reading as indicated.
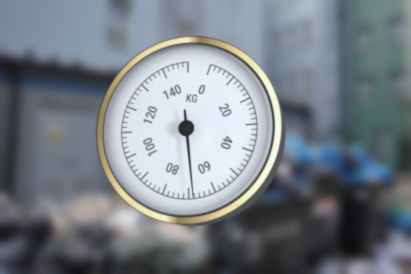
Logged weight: 68 kg
